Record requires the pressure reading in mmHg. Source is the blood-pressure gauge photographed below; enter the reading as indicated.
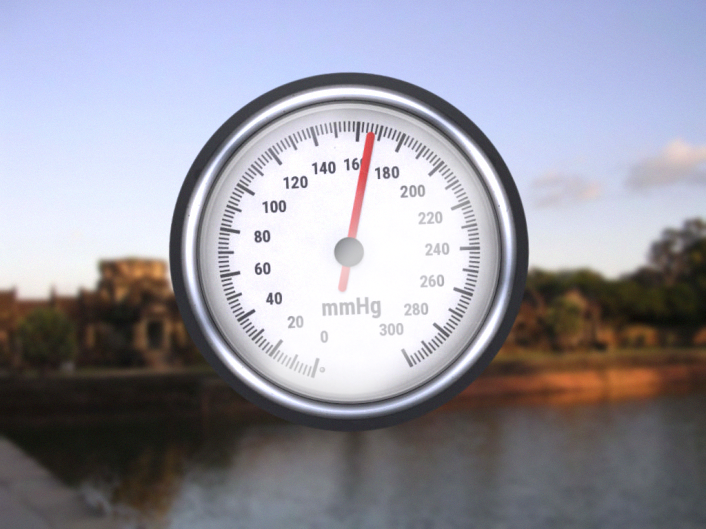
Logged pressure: 166 mmHg
